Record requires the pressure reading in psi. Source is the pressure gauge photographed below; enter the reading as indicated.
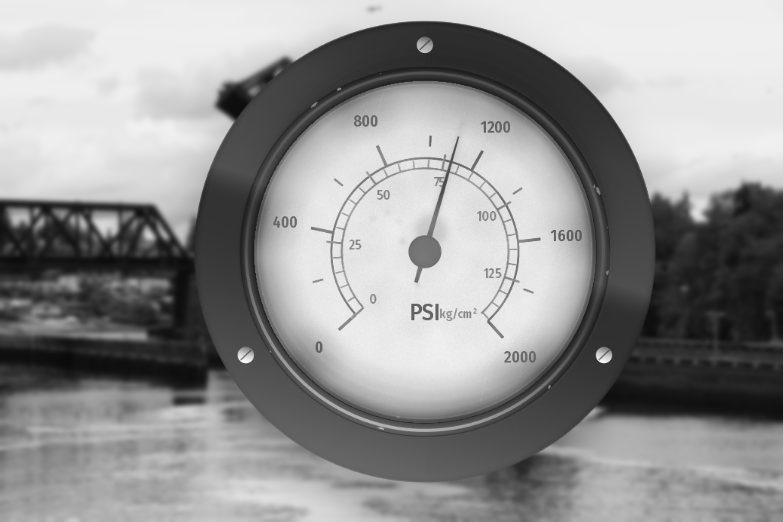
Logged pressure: 1100 psi
